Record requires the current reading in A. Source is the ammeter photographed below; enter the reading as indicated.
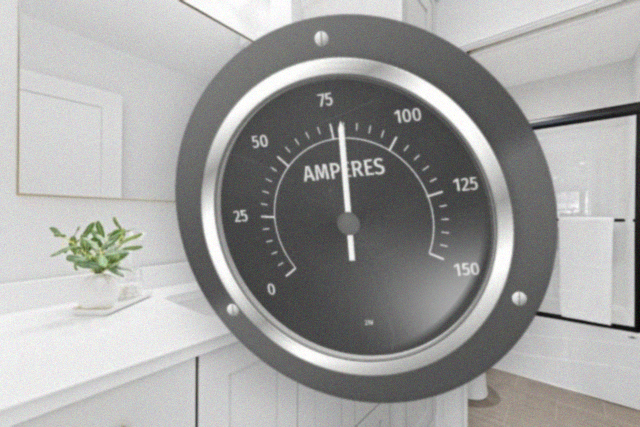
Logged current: 80 A
